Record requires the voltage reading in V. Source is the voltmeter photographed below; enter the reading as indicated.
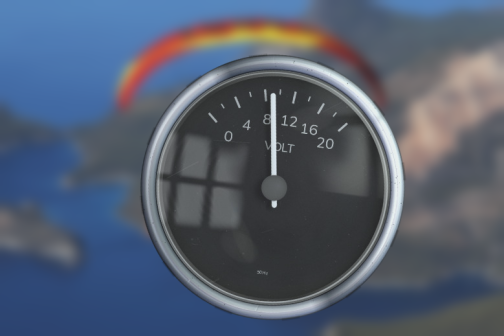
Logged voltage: 9 V
